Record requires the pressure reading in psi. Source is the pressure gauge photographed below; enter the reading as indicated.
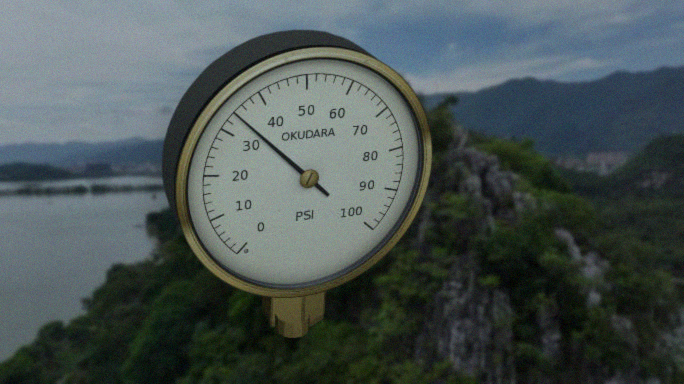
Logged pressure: 34 psi
